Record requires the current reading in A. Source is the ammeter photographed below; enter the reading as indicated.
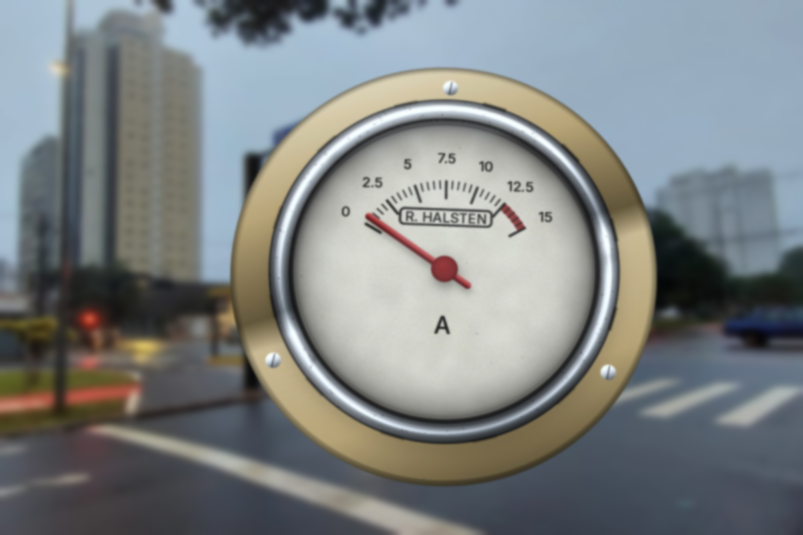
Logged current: 0.5 A
